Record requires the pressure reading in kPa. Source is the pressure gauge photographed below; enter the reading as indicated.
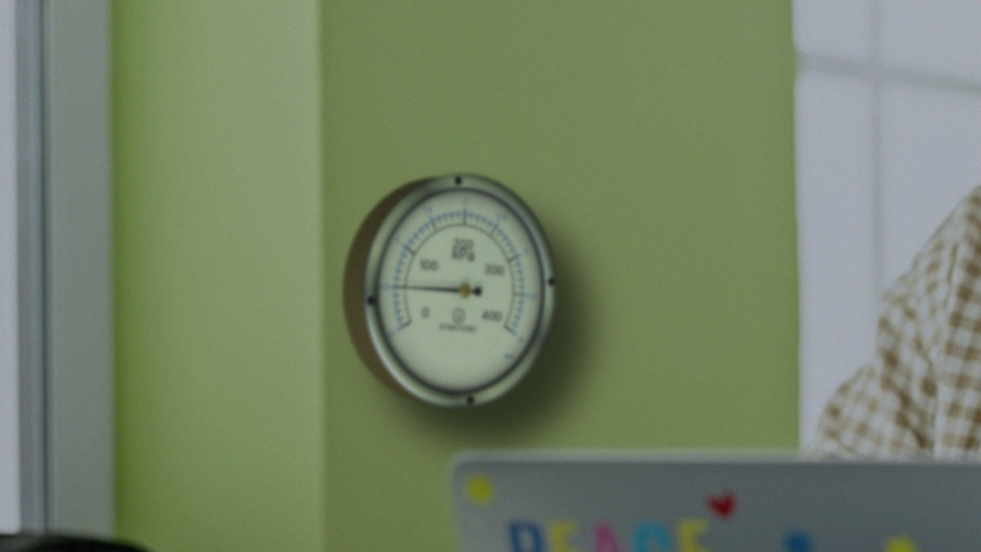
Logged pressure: 50 kPa
